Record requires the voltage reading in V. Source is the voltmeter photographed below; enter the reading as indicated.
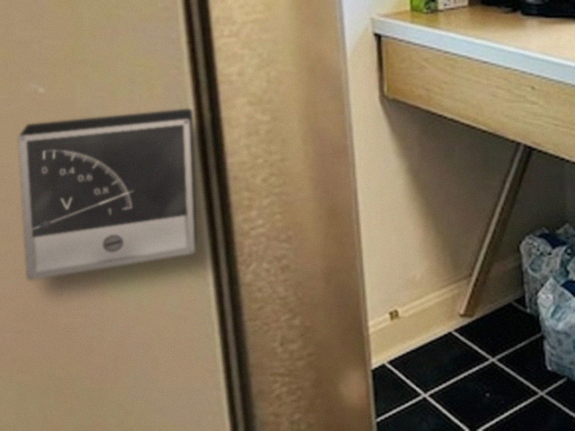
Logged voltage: 0.9 V
